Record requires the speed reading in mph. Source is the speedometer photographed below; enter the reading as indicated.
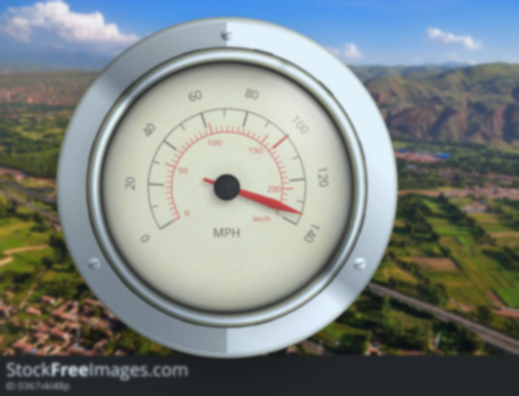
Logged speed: 135 mph
